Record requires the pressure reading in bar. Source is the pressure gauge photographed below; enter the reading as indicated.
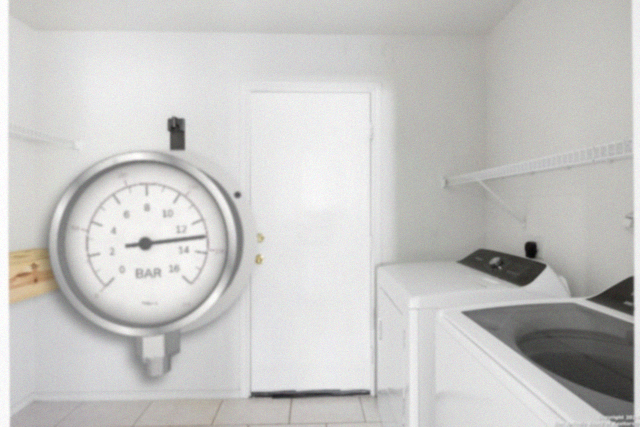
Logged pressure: 13 bar
